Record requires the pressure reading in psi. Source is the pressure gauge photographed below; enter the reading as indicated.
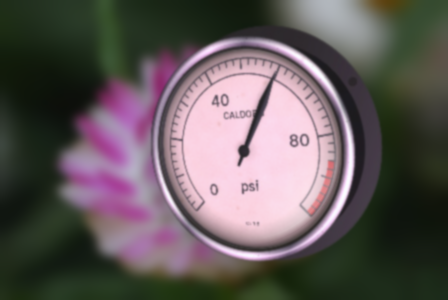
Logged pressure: 60 psi
